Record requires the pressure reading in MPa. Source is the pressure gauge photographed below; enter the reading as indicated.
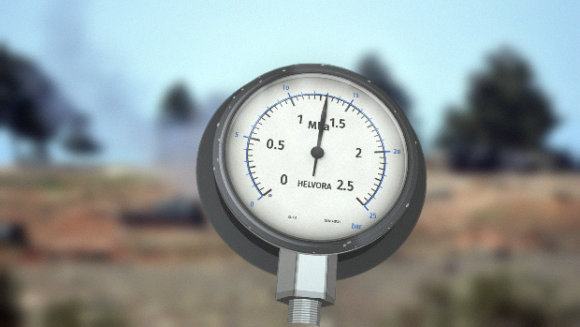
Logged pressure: 1.3 MPa
